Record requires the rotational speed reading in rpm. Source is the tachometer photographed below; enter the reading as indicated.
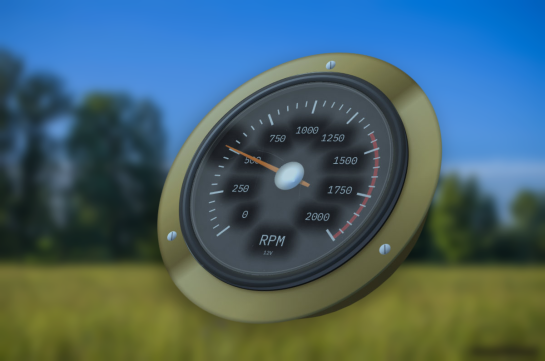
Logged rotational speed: 500 rpm
